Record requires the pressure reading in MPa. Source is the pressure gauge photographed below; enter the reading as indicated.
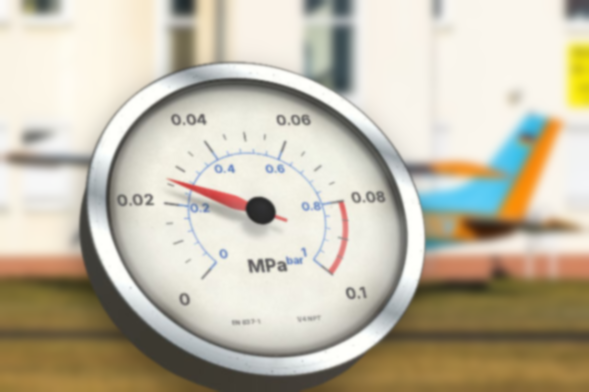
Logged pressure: 0.025 MPa
